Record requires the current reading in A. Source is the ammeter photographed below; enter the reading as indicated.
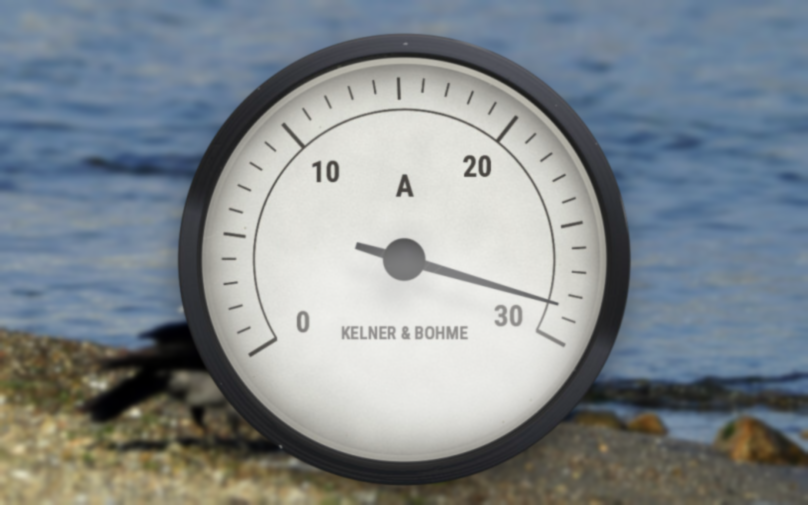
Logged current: 28.5 A
